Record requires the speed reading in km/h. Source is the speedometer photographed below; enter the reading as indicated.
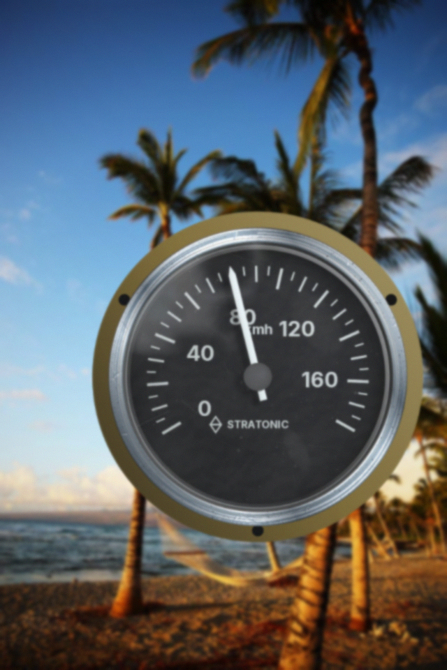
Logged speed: 80 km/h
